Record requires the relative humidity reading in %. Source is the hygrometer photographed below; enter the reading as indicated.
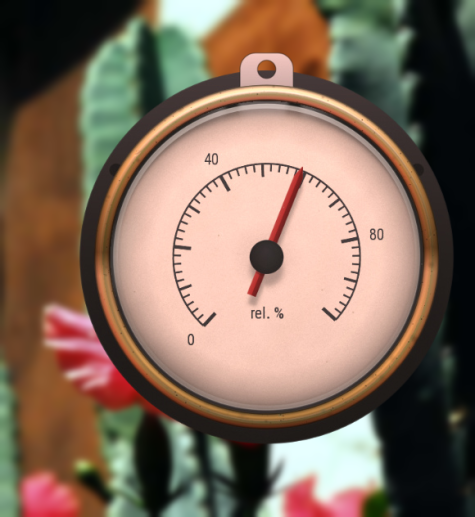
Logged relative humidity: 59 %
